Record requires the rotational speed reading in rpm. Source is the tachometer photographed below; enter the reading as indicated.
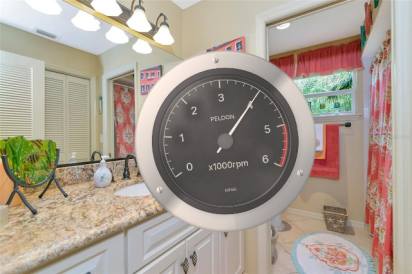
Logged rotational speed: 4000 rpm
